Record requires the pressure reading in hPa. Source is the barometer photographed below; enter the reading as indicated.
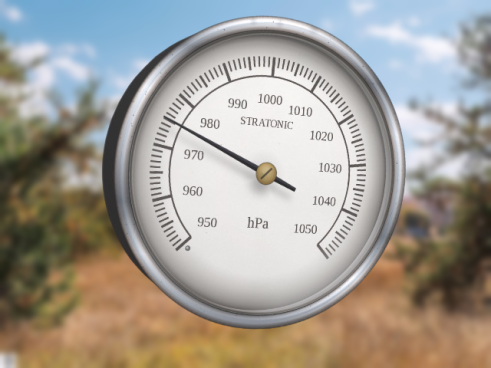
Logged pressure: 975 hPa
